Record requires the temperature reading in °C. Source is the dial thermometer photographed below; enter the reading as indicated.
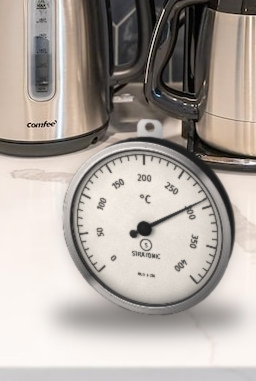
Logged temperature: 290 °C
